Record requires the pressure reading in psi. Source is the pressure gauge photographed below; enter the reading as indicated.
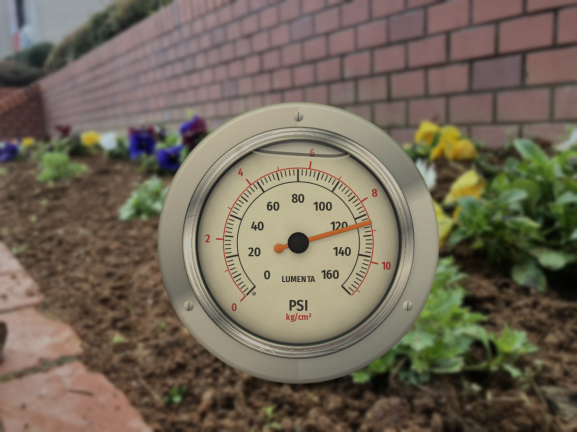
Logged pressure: 124 psi
